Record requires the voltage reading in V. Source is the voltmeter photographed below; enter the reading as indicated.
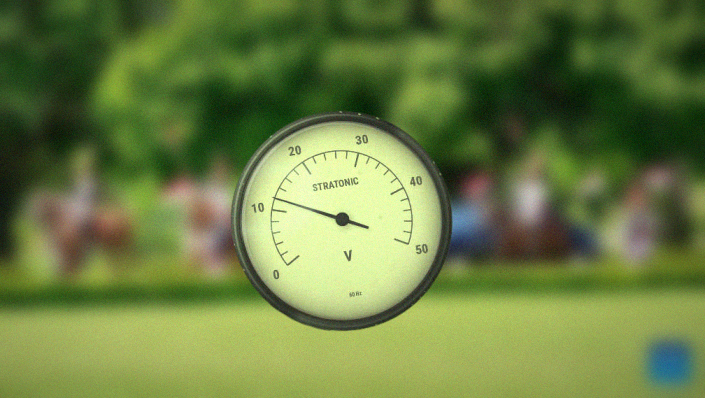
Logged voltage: 12 V
